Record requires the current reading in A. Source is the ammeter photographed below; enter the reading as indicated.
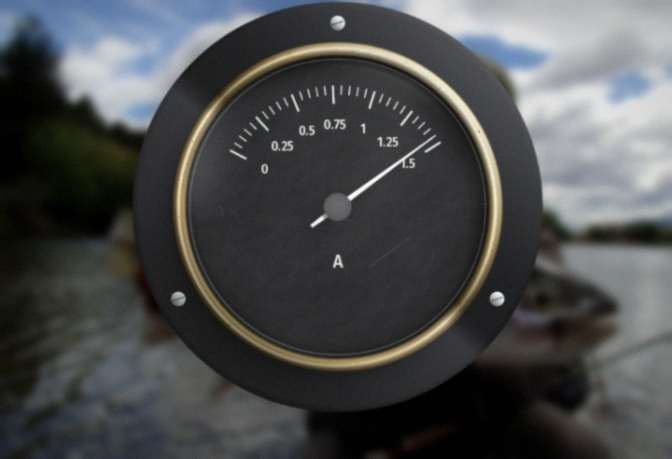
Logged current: 1.45 A
